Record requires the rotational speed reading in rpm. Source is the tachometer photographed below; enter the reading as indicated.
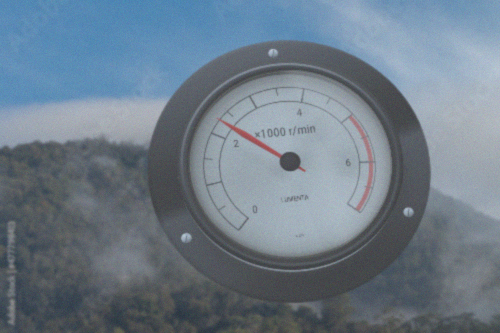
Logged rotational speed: 2250 rpm
